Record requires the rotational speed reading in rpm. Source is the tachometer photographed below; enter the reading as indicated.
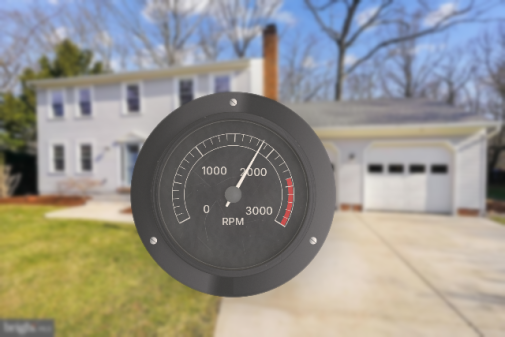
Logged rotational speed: 1850 rpm
